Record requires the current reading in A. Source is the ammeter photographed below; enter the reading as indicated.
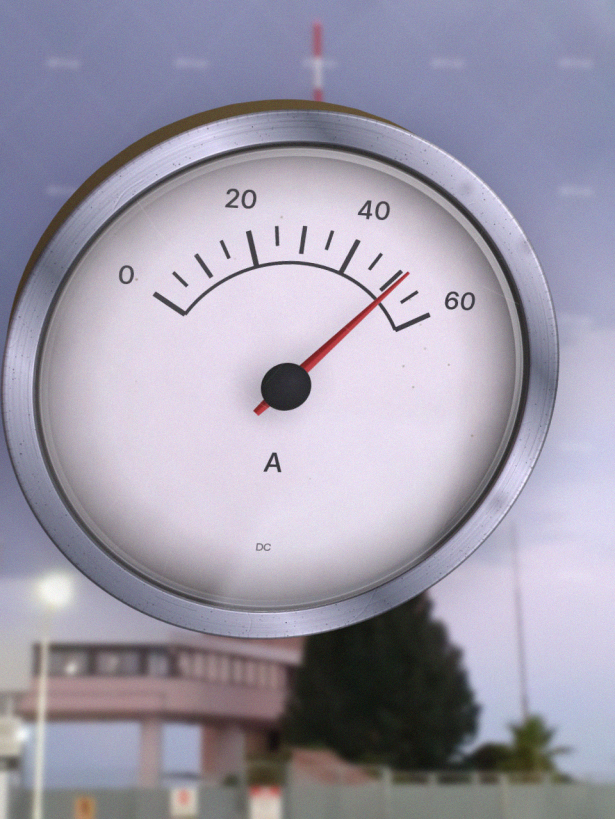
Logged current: 50 A
